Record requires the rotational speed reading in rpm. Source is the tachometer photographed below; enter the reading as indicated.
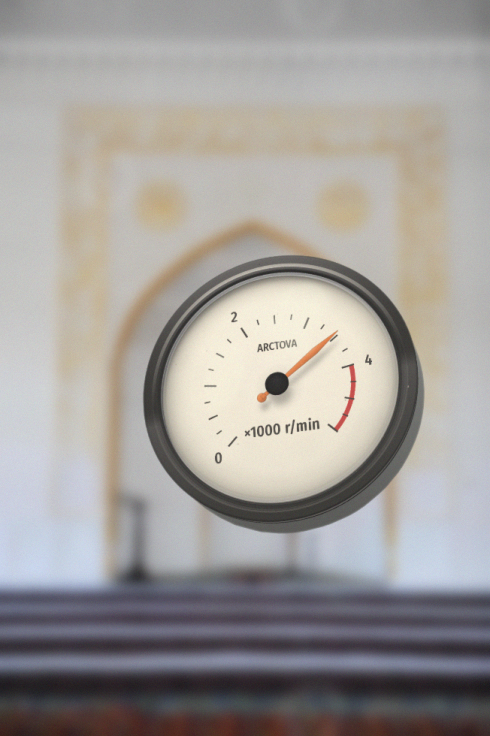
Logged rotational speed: 3500 rpm
